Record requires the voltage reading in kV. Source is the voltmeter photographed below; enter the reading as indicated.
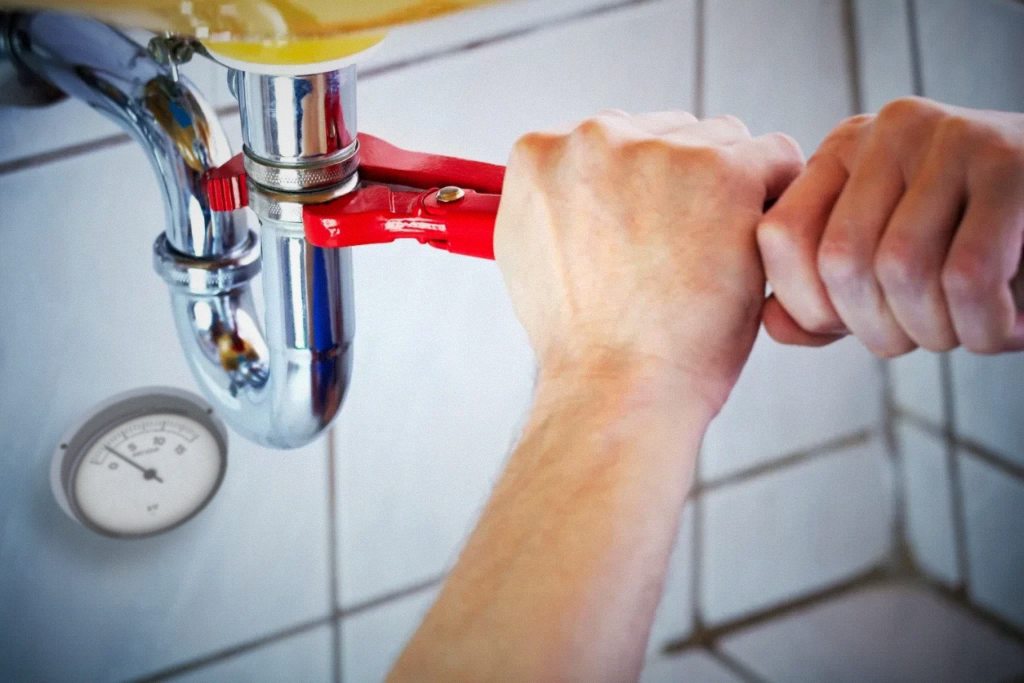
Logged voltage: 2.5 kV
